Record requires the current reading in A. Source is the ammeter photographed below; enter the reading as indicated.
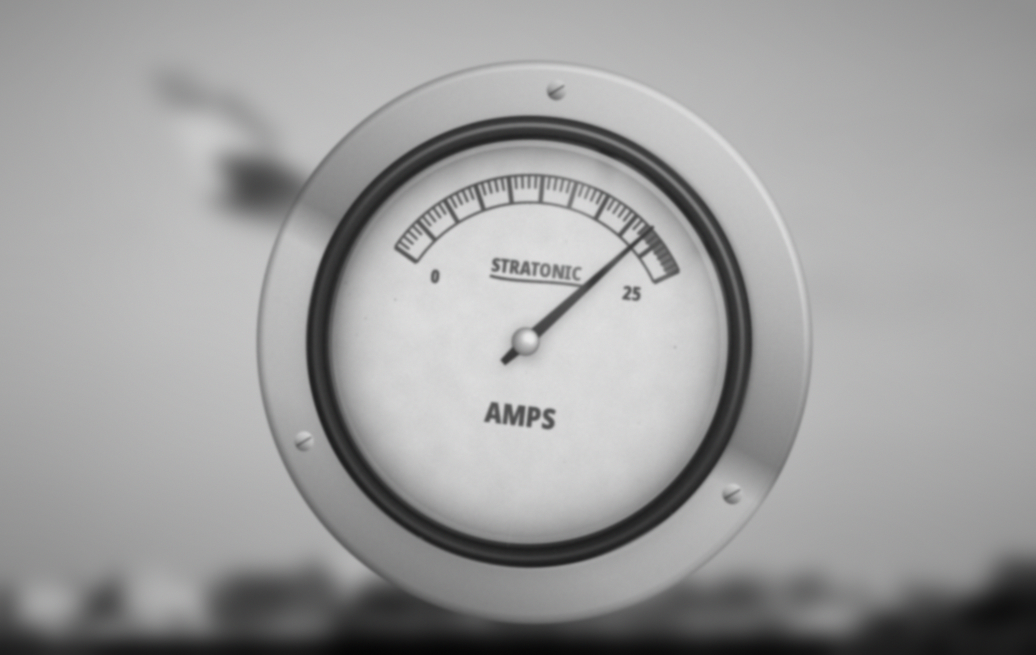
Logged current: 21.5 A
